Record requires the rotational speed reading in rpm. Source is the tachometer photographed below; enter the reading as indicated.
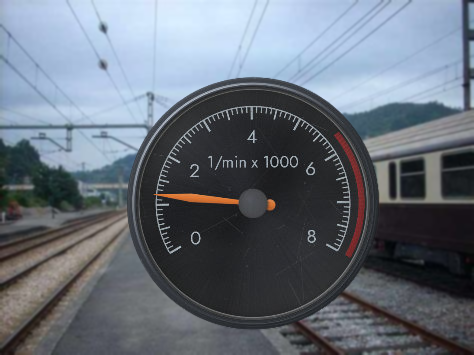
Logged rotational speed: 1200 rpm
